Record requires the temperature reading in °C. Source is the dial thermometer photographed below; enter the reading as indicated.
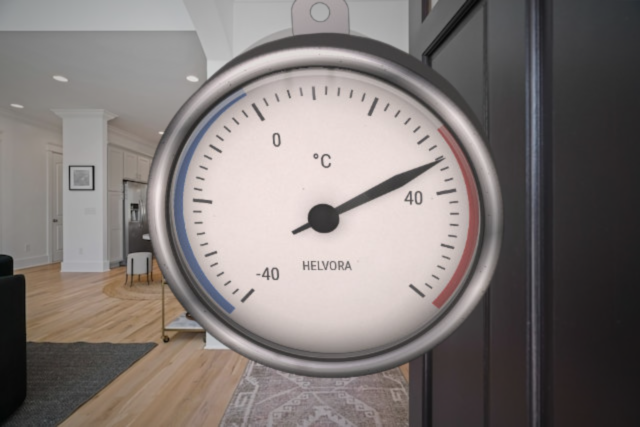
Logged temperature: 34 °C
